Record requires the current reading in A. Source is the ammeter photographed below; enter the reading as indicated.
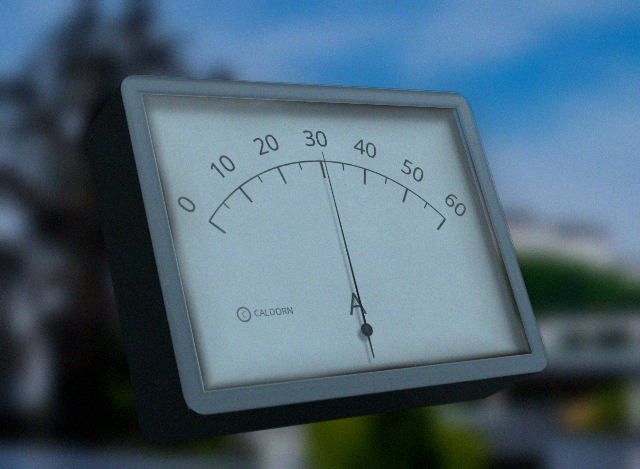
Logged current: 30 A
